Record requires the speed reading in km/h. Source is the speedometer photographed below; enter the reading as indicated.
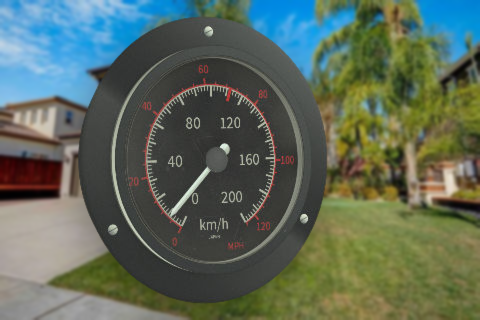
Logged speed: 10 km/h
